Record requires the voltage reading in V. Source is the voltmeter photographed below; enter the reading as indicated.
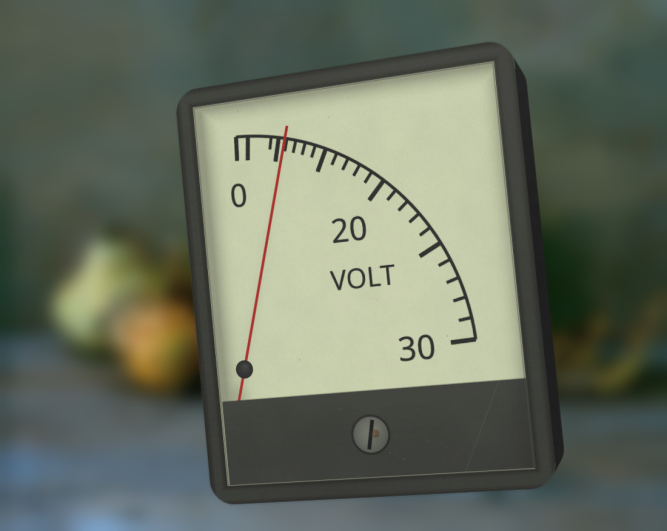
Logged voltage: 11 V
